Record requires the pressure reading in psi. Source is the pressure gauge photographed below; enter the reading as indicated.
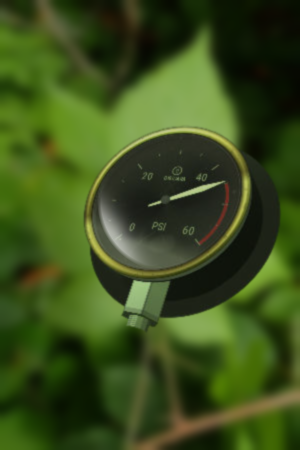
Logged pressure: 45 psi
